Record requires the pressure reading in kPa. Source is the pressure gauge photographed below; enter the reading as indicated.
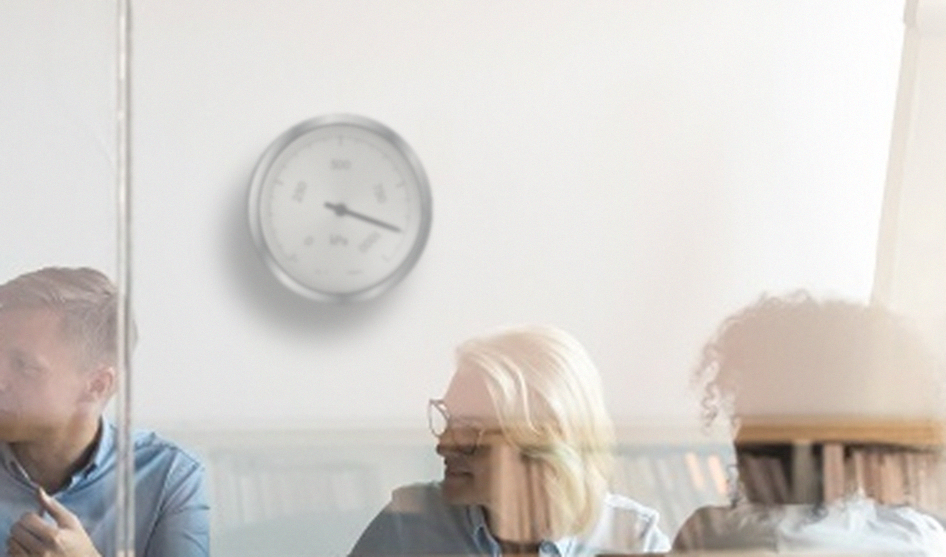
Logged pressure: 900 kPa
